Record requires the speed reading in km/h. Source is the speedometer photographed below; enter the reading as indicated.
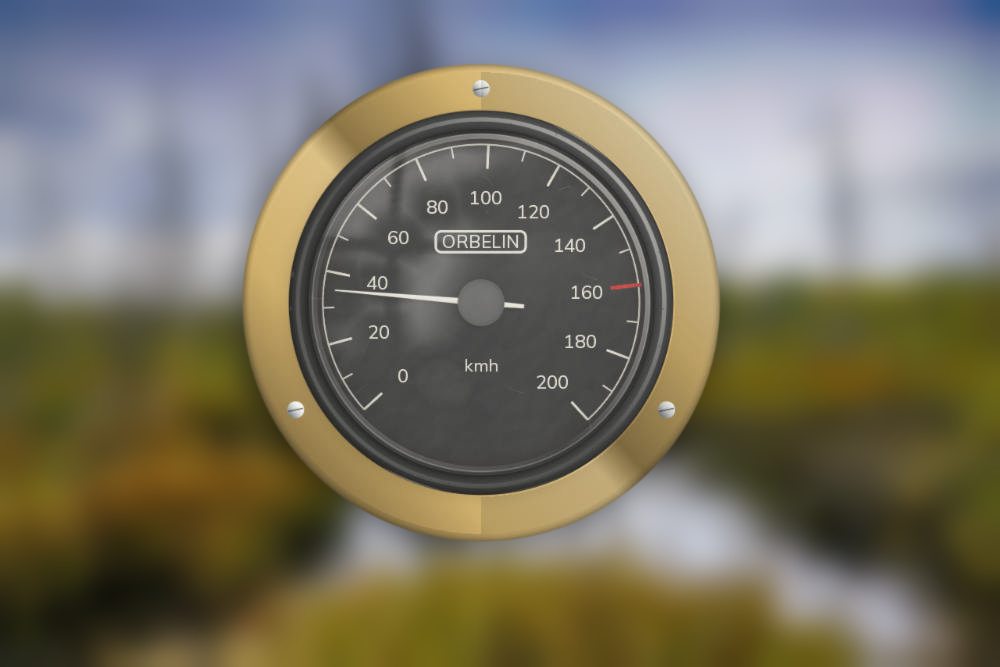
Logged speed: 35 km/h
